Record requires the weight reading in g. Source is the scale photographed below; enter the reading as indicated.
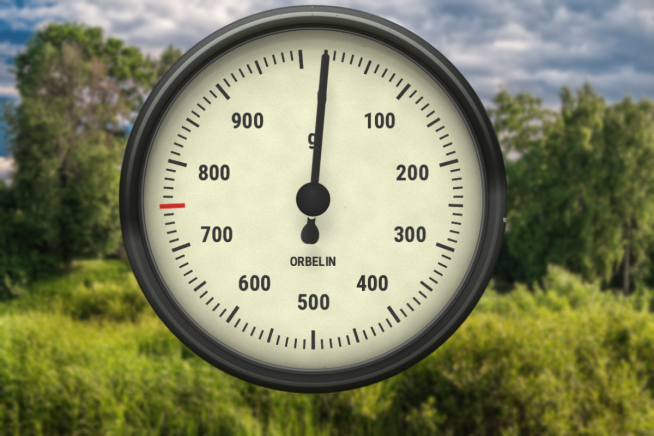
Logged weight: 0 g
